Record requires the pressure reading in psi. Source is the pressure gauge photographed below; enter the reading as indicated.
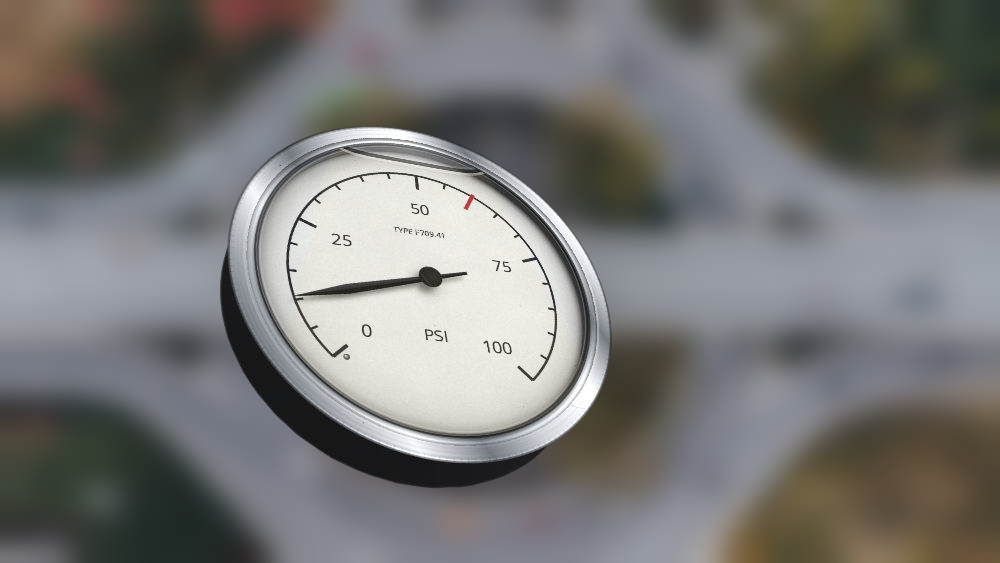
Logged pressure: 10 psi
